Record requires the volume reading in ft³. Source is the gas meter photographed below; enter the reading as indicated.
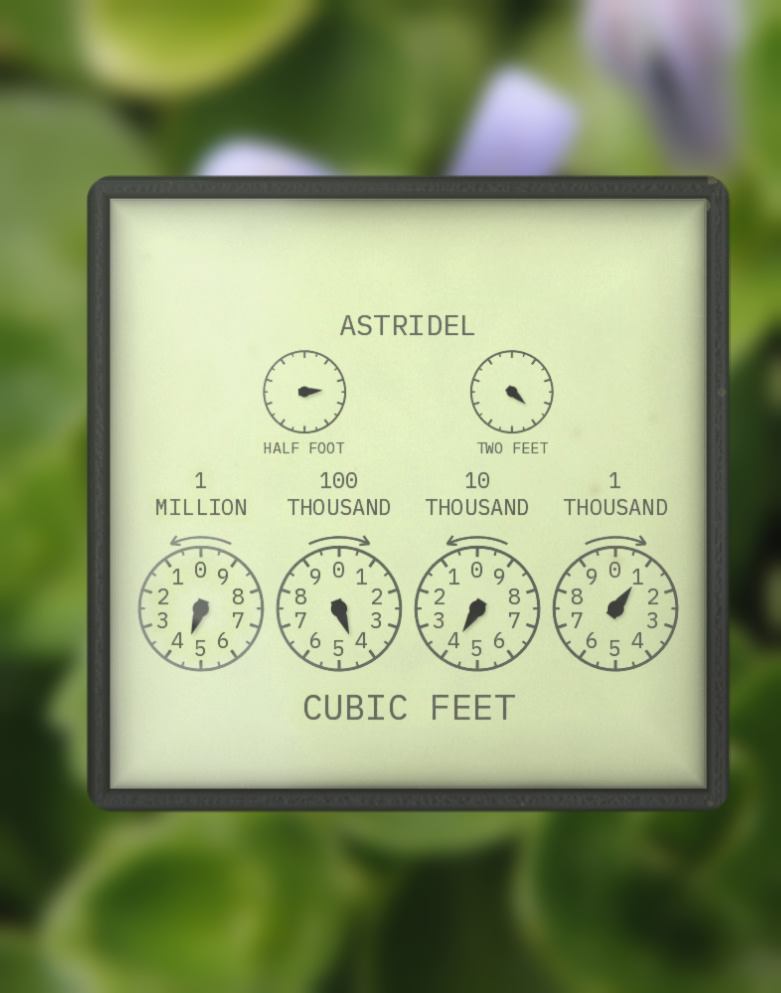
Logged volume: 444100 ft³
